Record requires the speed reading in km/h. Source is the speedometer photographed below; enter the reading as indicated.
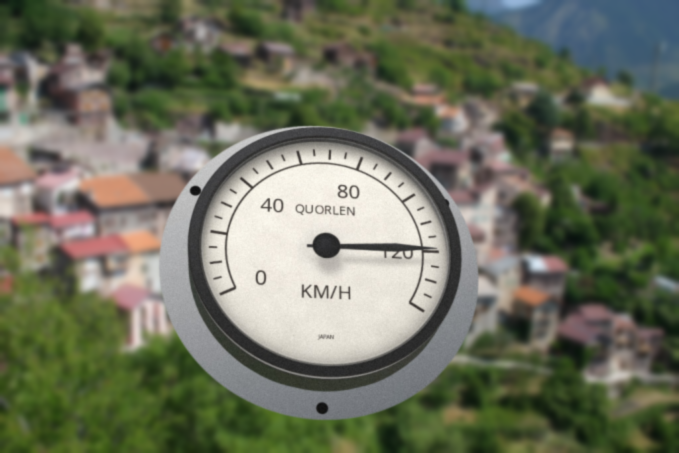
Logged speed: 120 km/h
